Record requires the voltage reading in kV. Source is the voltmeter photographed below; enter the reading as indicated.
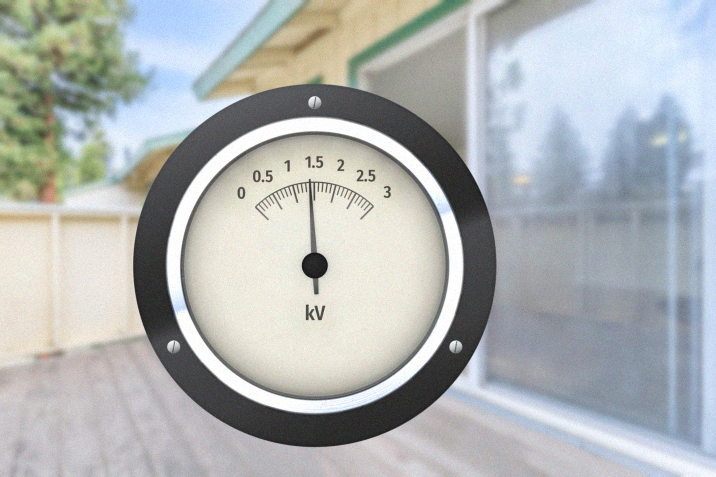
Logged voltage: 1.4 kV
